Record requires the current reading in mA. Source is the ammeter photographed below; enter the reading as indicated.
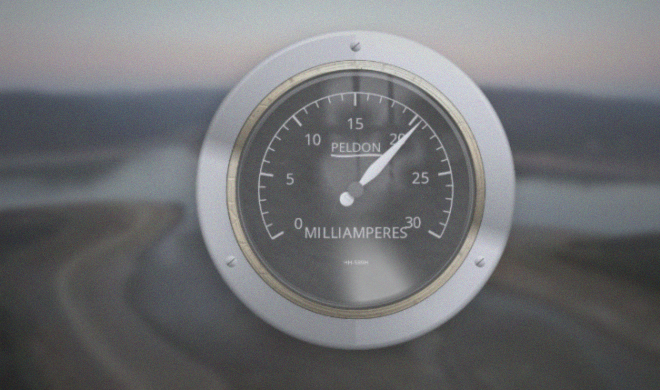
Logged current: 20.5 mA
